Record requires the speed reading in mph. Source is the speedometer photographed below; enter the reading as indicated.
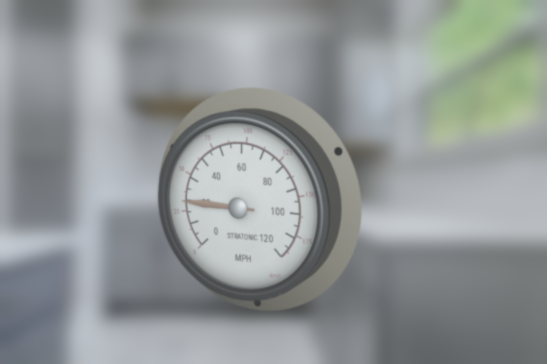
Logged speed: 20 mph
